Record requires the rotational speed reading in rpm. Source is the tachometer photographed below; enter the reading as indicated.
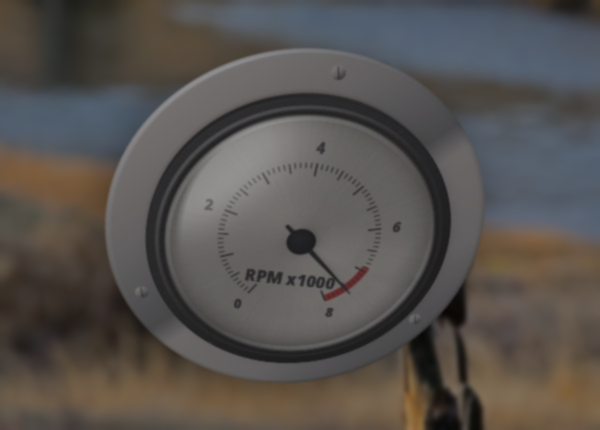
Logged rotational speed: 7500 rpm
